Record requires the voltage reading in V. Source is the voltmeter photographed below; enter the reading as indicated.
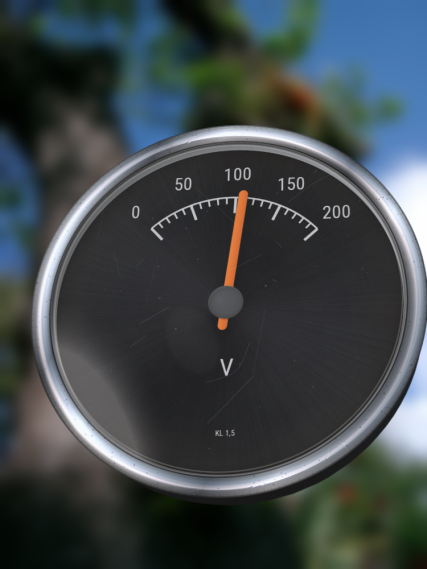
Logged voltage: 110 V
